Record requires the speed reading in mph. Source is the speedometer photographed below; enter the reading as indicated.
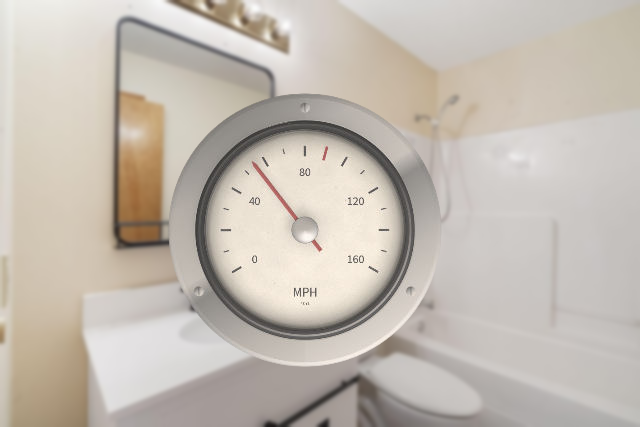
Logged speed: 55 mph
